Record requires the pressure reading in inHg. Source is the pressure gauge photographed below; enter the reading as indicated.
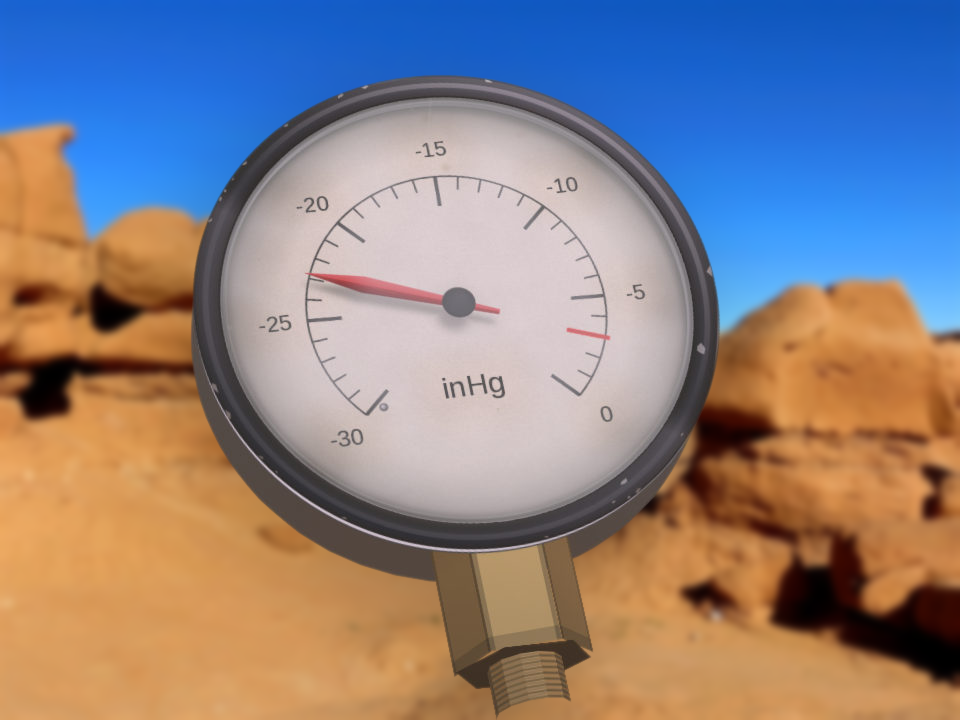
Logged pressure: -23 inHg
